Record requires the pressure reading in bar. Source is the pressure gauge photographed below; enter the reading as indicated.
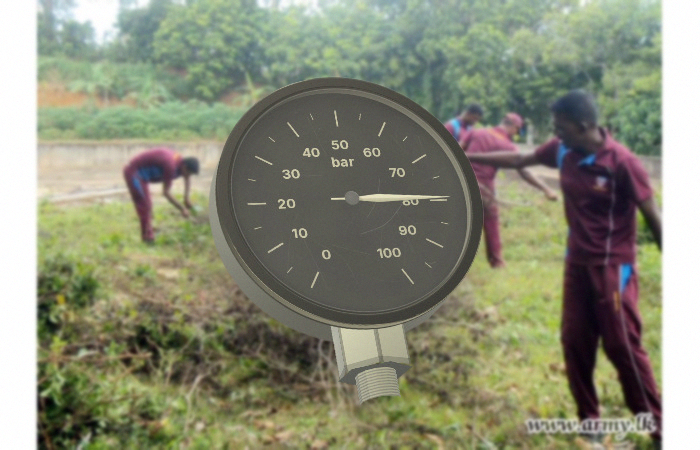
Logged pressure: 80 bar
